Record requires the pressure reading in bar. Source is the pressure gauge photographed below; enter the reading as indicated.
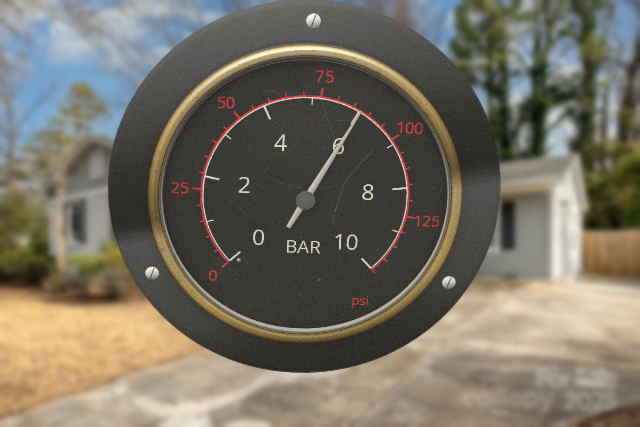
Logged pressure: 6 bar
